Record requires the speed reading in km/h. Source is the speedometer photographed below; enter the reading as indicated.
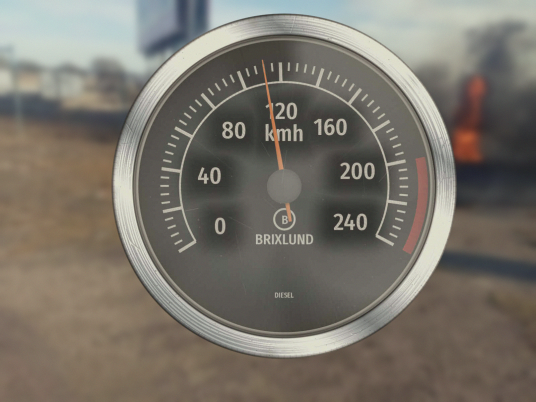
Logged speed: 112 km/h
